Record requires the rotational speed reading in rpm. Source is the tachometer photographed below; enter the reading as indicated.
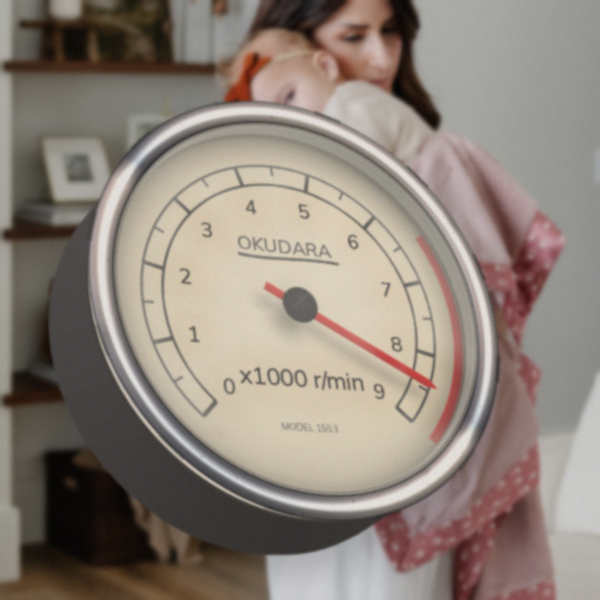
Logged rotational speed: 8500 rpm
